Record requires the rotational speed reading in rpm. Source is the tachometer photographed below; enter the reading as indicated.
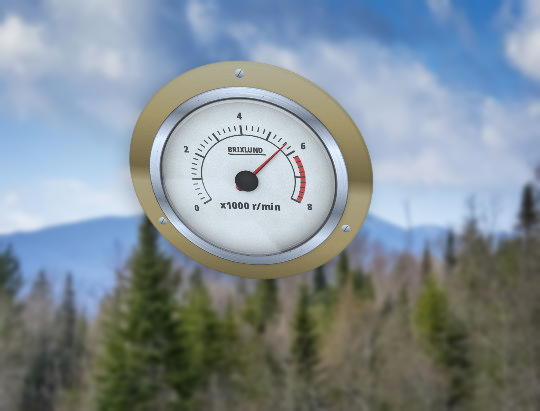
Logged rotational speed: 5600 rpm
